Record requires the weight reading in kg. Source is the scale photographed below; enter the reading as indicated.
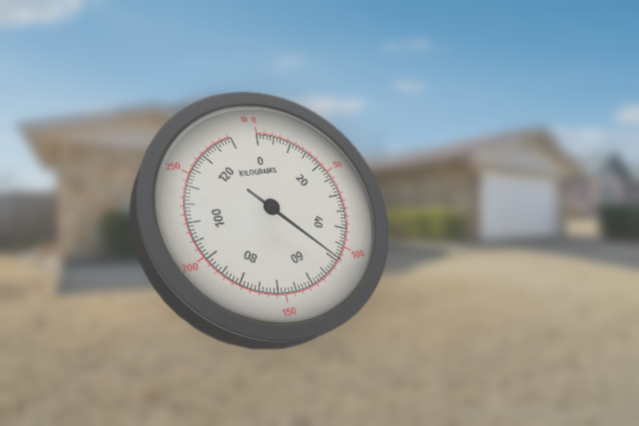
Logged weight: 50 kg
